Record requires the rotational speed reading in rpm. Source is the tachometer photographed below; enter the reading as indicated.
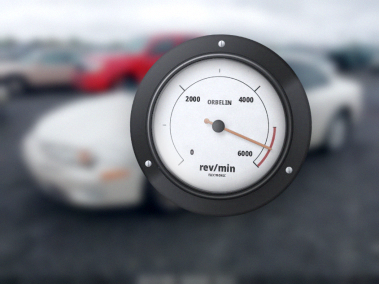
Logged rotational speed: 5500 rpm
